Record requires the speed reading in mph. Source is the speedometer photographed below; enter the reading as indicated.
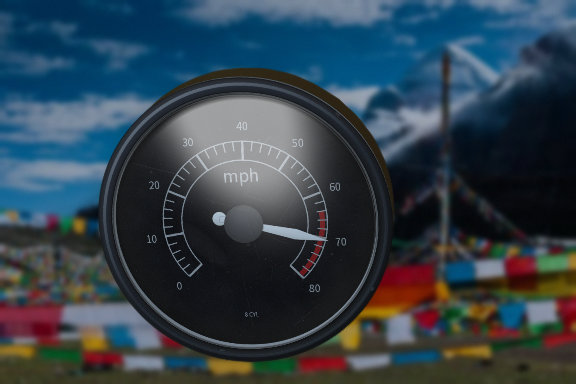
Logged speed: 70 mph
